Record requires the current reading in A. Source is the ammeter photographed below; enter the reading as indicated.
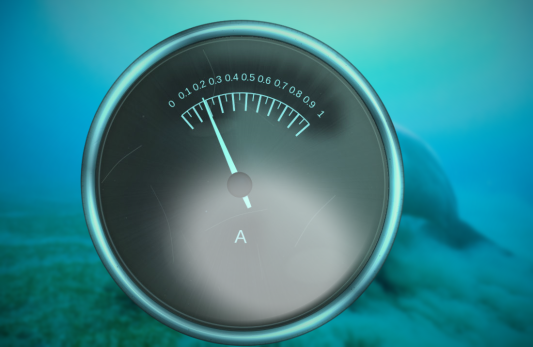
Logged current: 0.2 A
